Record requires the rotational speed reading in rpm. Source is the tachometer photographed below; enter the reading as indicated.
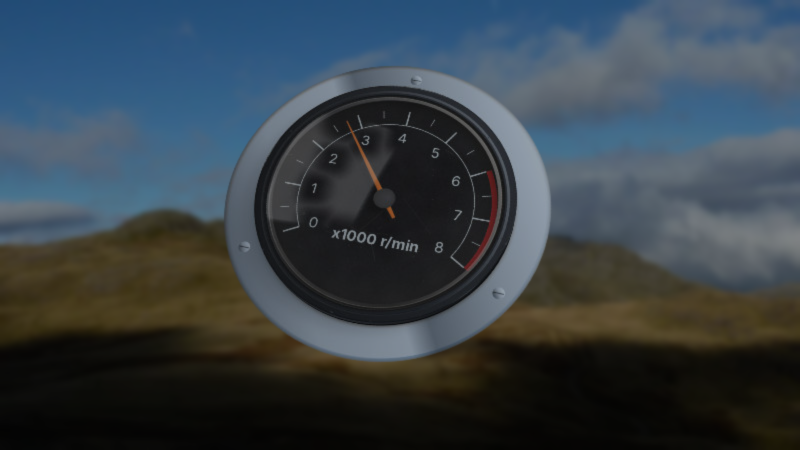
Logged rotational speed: 2750 rpm
